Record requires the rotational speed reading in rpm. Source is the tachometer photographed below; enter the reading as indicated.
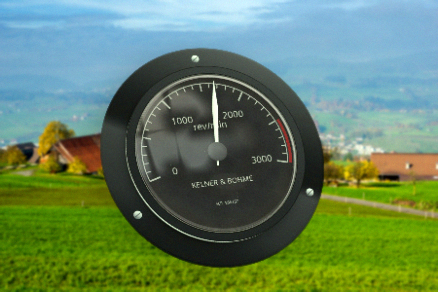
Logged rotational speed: 1650 rpm
